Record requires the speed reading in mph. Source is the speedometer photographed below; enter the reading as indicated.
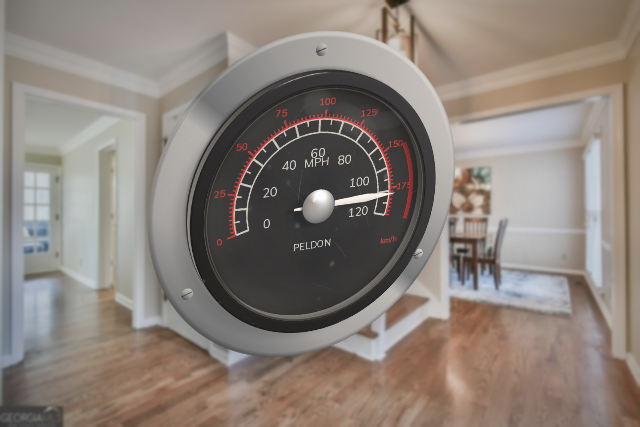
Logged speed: 110 mph
